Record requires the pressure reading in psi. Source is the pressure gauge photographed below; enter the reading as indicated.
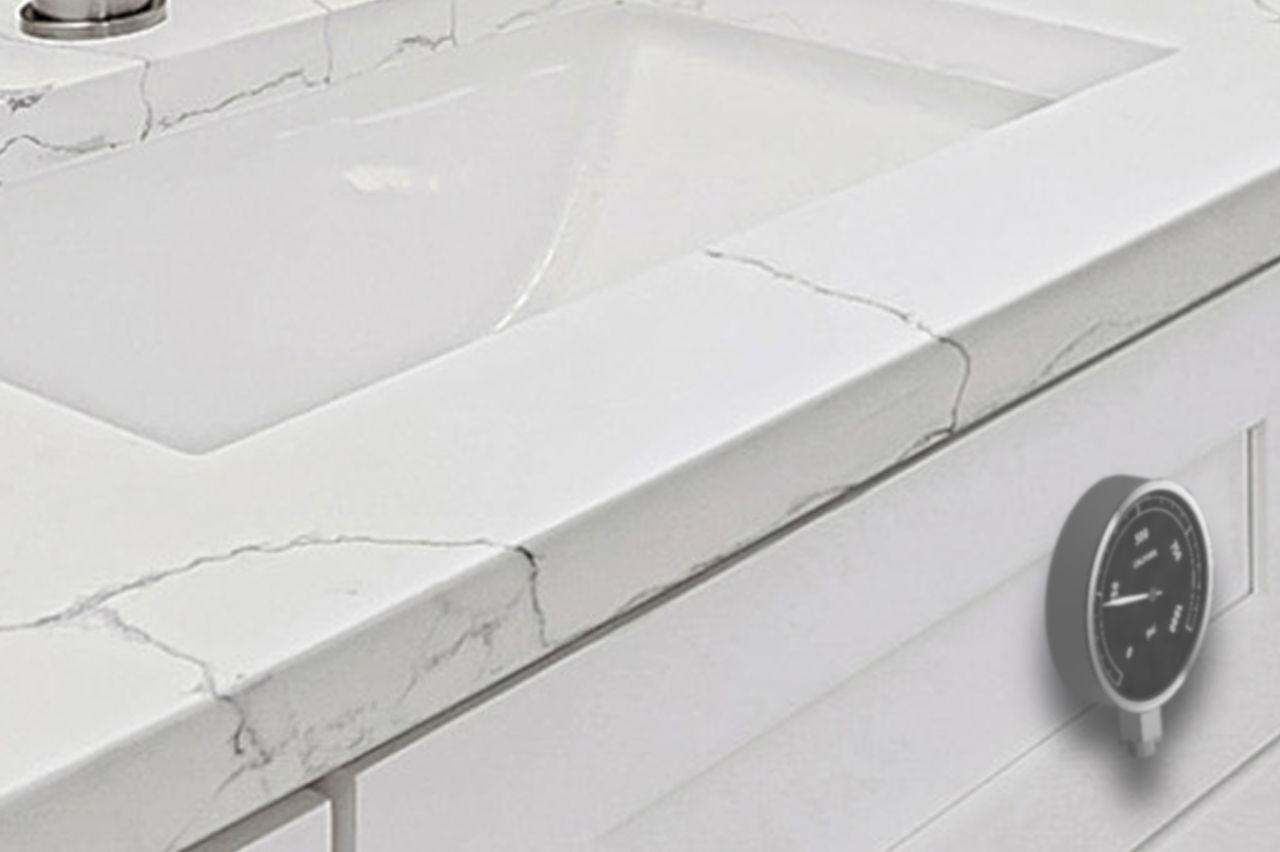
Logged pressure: 225 psi
